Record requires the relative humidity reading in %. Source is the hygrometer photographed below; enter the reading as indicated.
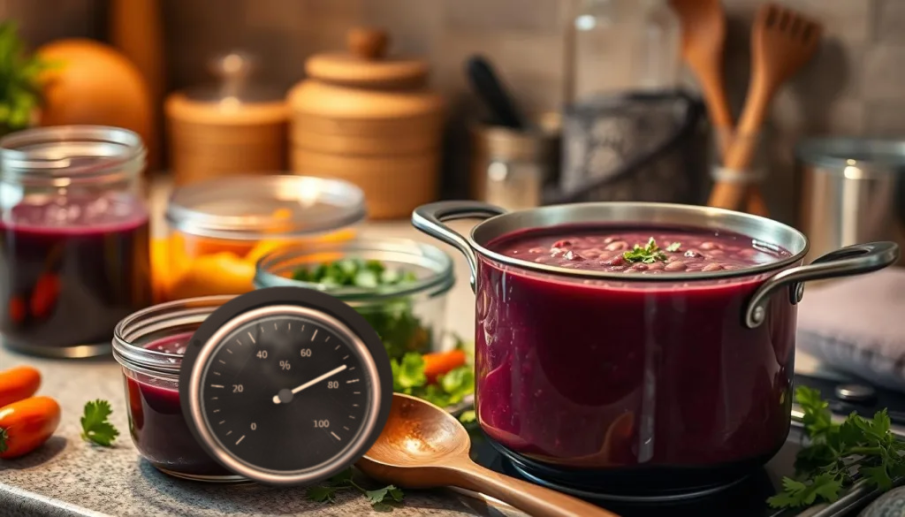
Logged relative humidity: 74 %
